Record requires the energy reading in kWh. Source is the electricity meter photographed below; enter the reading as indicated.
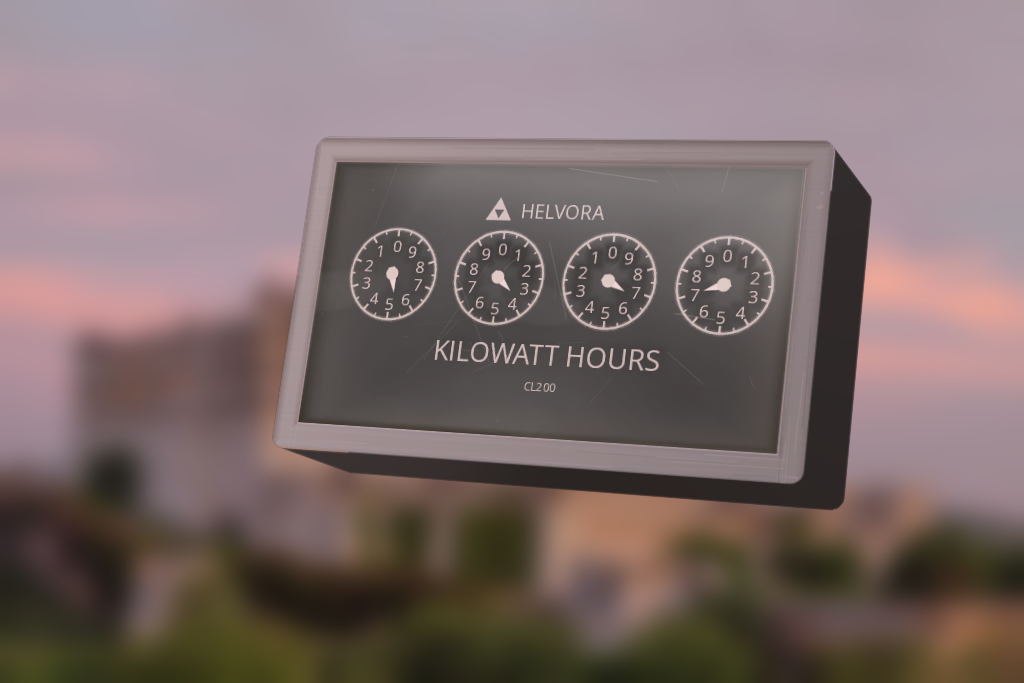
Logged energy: 5367 kWh
